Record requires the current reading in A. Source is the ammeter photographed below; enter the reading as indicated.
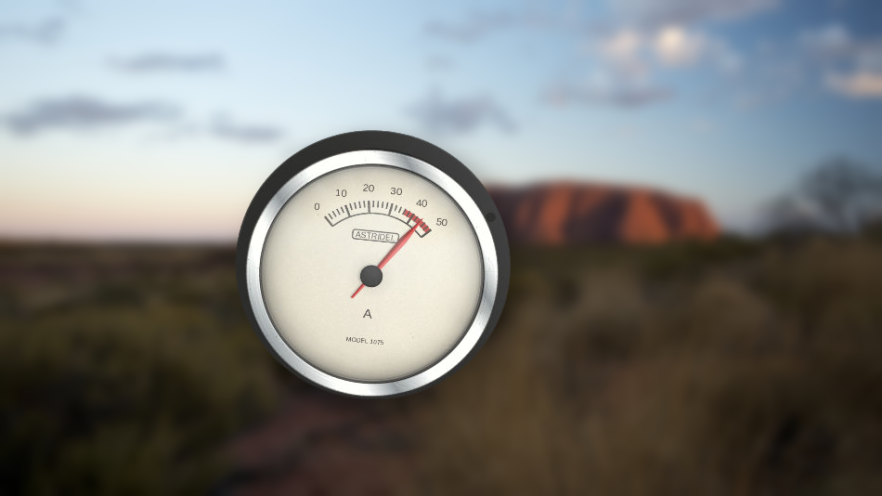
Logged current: 44 A
